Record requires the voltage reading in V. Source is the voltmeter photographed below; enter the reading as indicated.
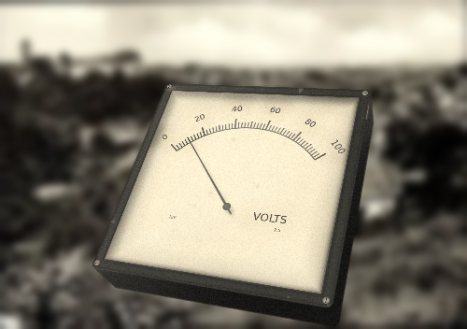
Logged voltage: 10 V
